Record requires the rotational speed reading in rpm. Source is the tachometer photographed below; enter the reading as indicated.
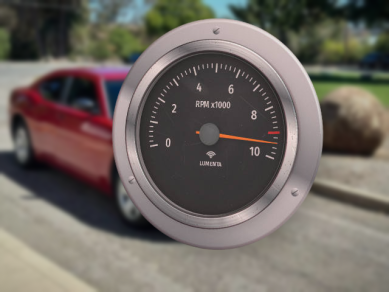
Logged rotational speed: 9400 rpm
